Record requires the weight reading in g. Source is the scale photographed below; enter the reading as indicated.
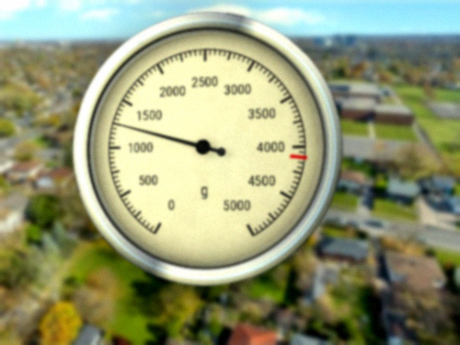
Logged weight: 1250 g
